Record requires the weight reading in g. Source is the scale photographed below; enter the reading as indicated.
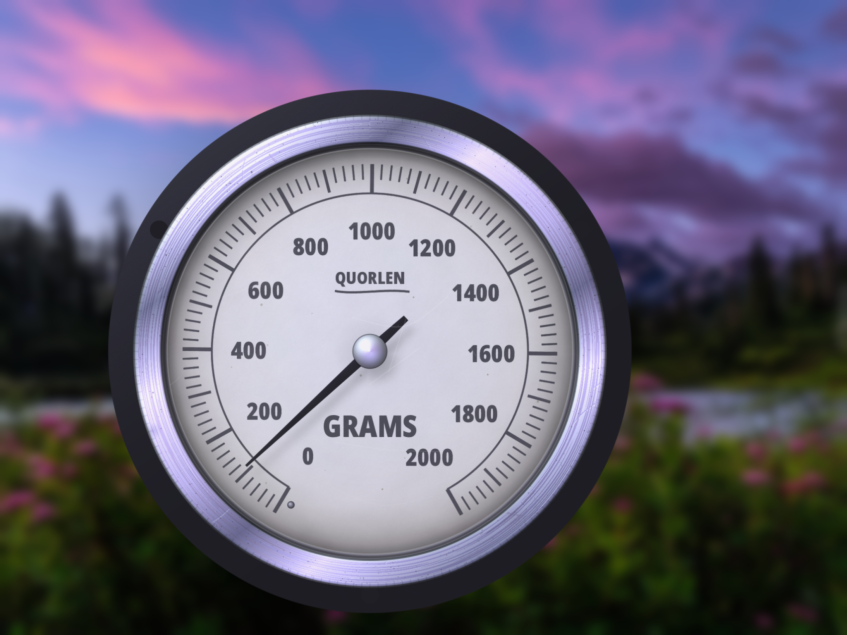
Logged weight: 110 g
